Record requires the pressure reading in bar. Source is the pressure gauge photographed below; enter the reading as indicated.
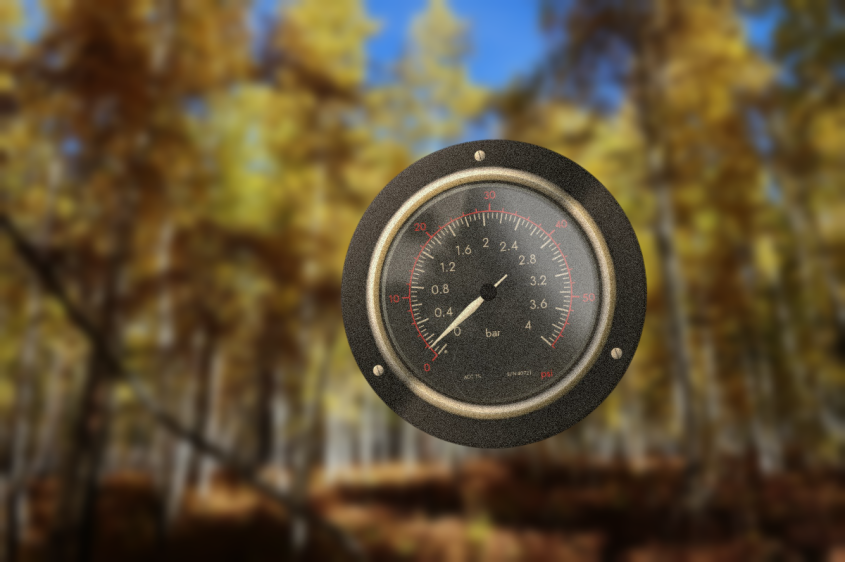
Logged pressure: 0.1 bar
